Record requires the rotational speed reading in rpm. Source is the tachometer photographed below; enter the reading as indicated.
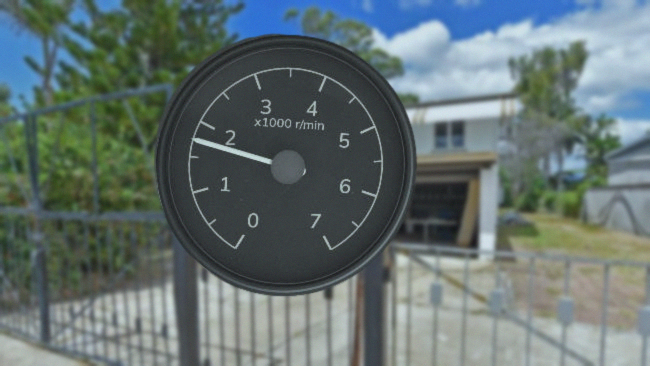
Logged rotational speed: 1750 rpm
